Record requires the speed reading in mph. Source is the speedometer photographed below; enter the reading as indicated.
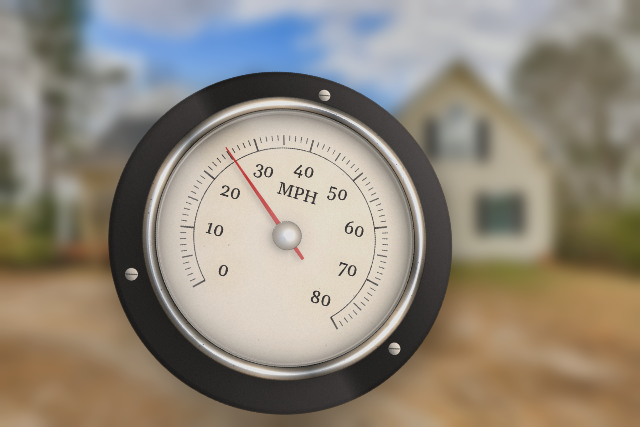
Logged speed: 25 mph
